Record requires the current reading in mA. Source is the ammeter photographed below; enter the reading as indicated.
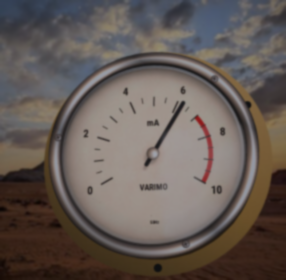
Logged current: 6.25 mA
